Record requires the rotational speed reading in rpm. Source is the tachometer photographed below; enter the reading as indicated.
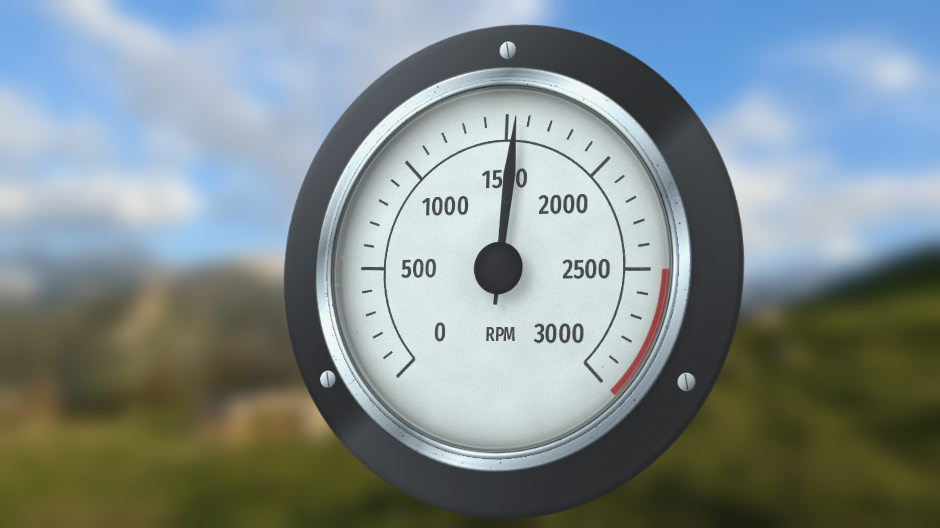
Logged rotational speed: 1550 rpm
